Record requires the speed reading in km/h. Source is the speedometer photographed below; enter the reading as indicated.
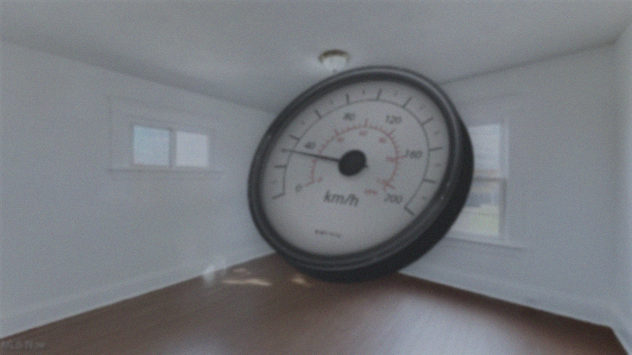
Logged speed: 30 km/h
